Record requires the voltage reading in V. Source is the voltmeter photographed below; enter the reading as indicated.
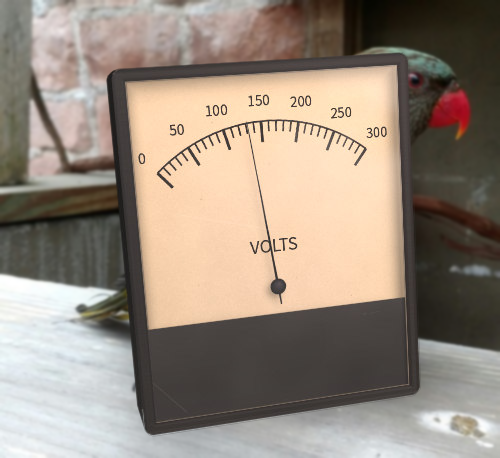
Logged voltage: 130 V
